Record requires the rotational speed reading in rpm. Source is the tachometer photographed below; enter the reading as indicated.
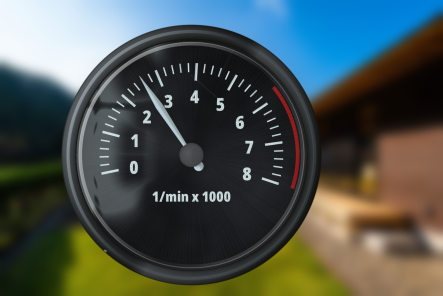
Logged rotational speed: 2600 rpm
